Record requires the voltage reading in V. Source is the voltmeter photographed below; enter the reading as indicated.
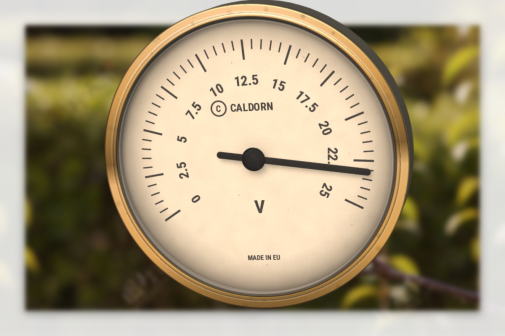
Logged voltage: 23 V
